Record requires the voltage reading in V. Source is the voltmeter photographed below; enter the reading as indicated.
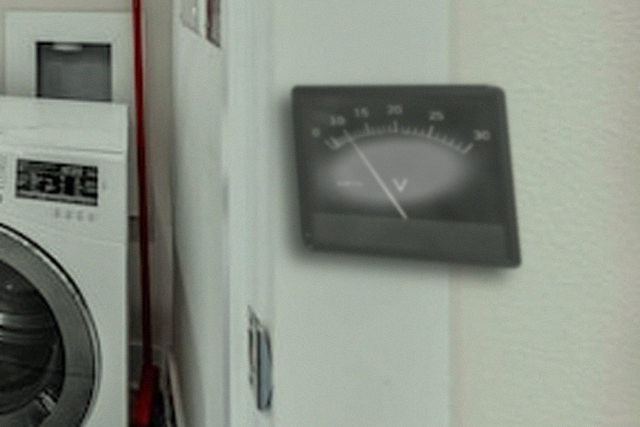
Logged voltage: 10 V
